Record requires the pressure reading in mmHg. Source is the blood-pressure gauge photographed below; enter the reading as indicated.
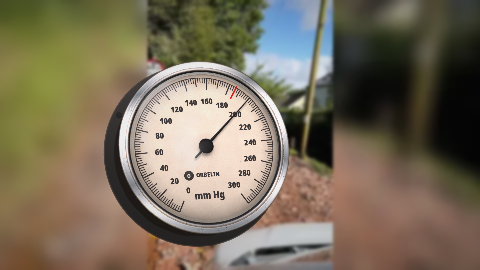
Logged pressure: 200 mmHg
